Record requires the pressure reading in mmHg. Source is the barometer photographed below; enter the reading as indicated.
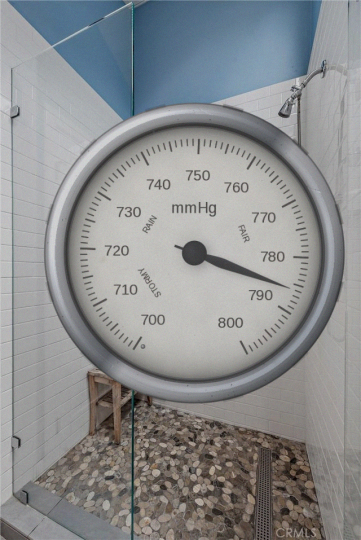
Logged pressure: 786 mmHg
